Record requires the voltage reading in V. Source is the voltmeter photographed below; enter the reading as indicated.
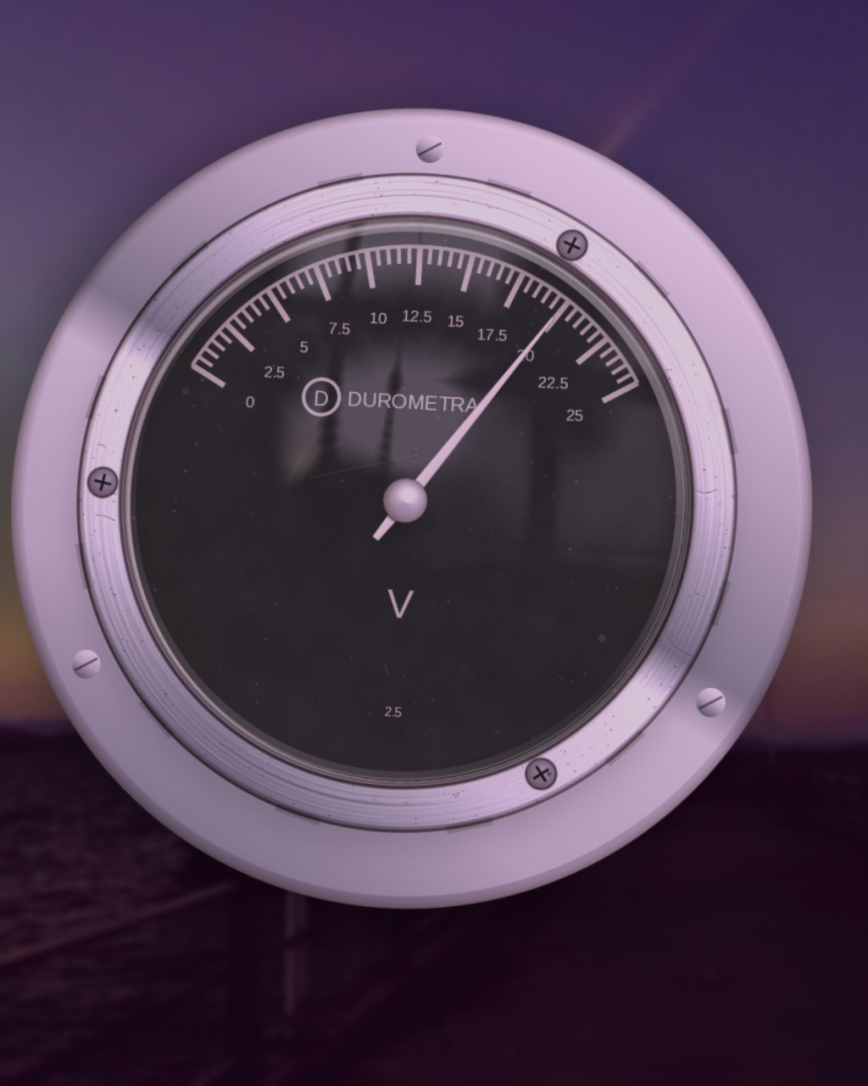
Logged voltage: 20 V
